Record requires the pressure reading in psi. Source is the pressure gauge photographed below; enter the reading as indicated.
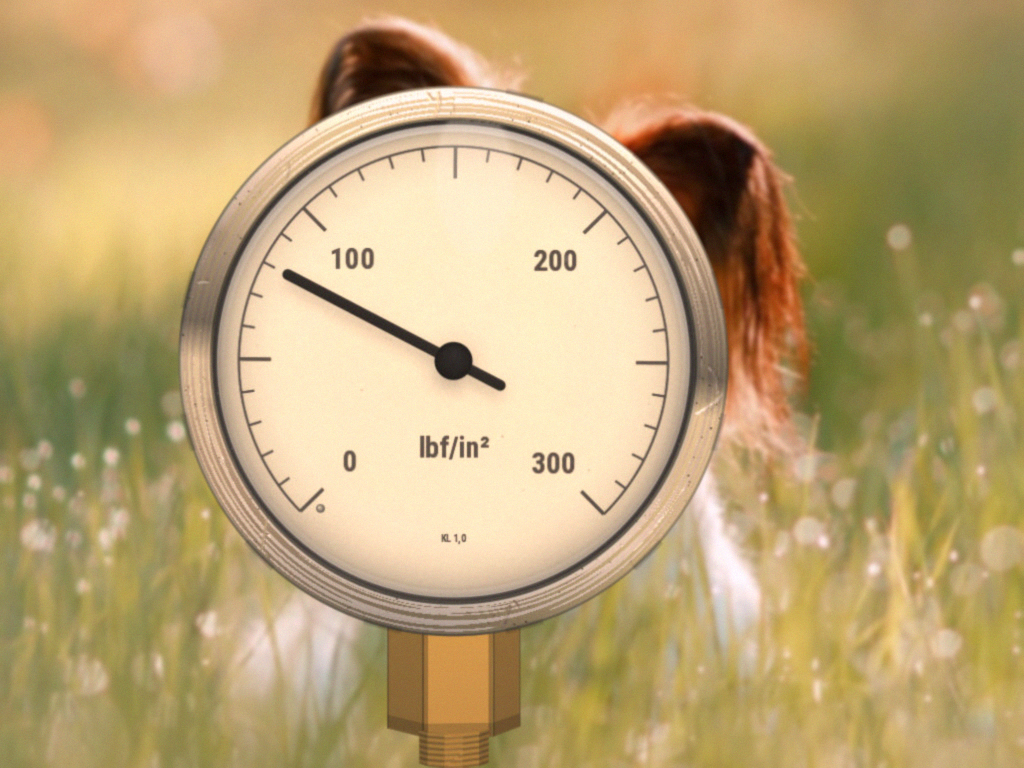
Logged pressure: 80 psi
